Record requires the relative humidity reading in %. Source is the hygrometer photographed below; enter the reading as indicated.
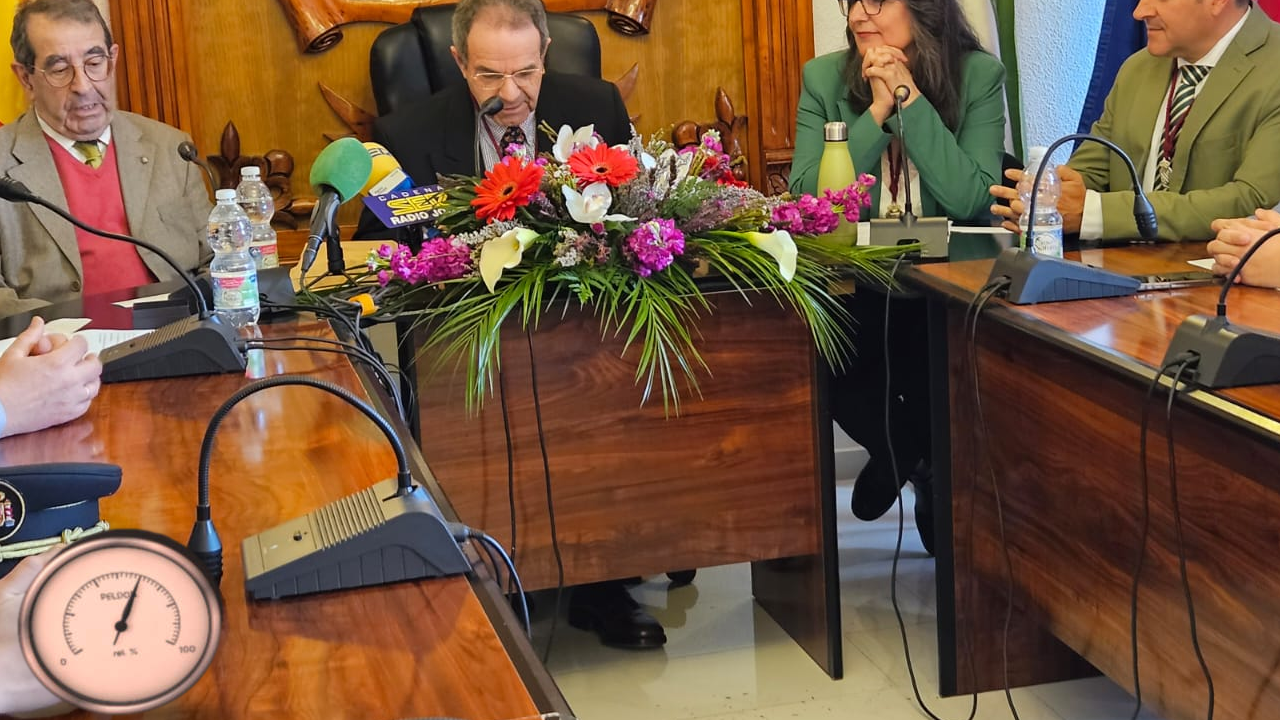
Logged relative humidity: 60 %
